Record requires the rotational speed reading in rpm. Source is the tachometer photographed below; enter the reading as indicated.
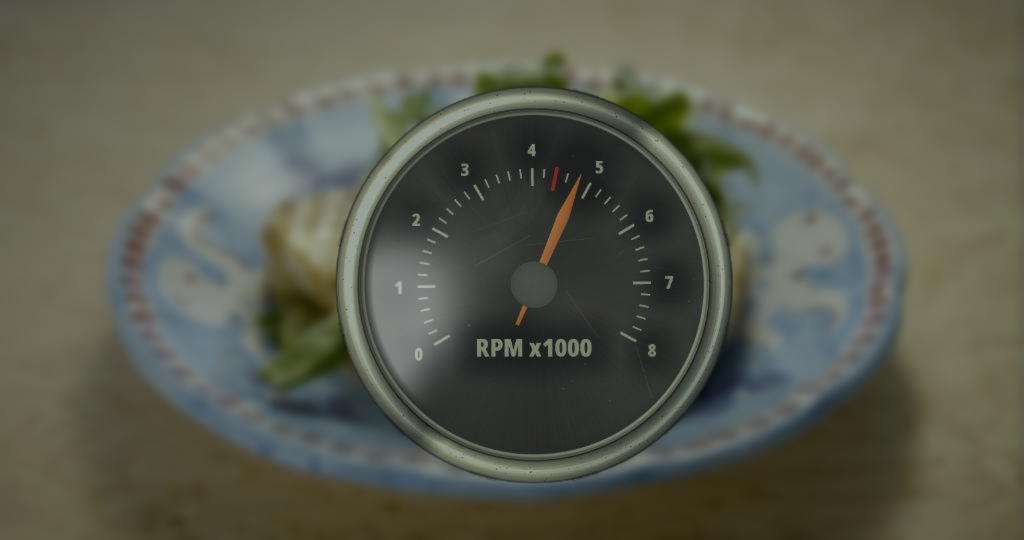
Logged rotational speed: 4800 rpm
